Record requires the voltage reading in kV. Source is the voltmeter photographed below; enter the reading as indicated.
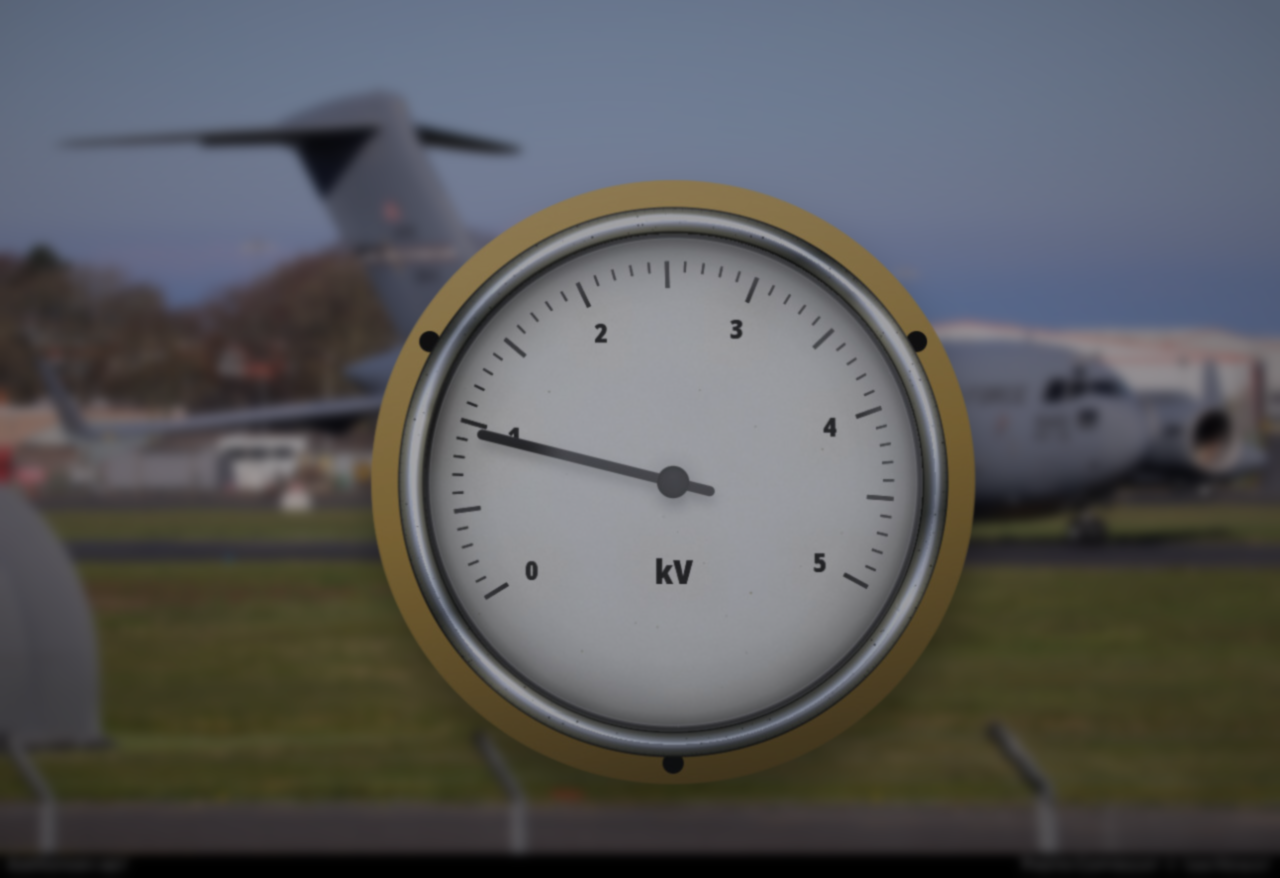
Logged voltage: 0.95 kV
